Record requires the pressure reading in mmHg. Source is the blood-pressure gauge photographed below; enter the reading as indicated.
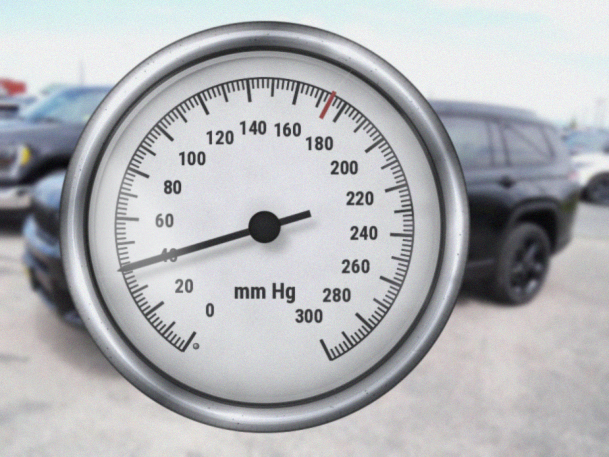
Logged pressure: 40 mmHg
